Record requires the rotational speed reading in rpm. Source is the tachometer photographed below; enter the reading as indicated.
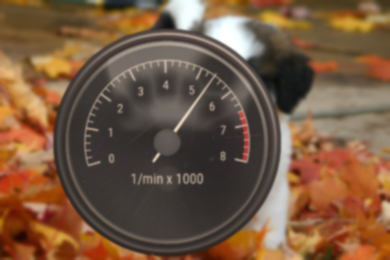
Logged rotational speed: 5400 rpm
